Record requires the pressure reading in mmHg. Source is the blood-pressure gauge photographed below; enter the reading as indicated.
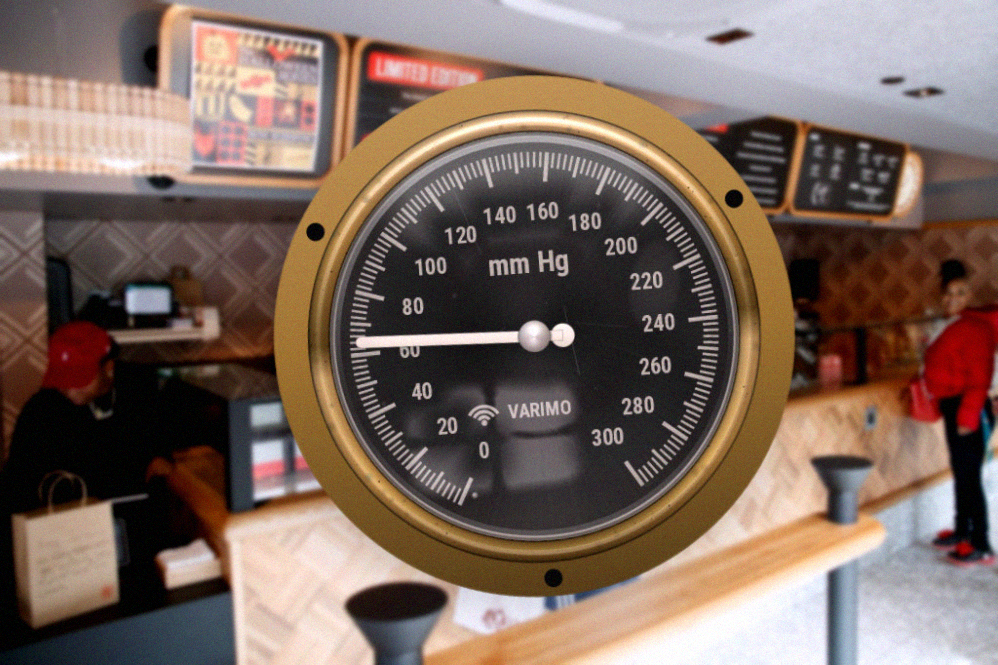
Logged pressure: 64 mmHg
